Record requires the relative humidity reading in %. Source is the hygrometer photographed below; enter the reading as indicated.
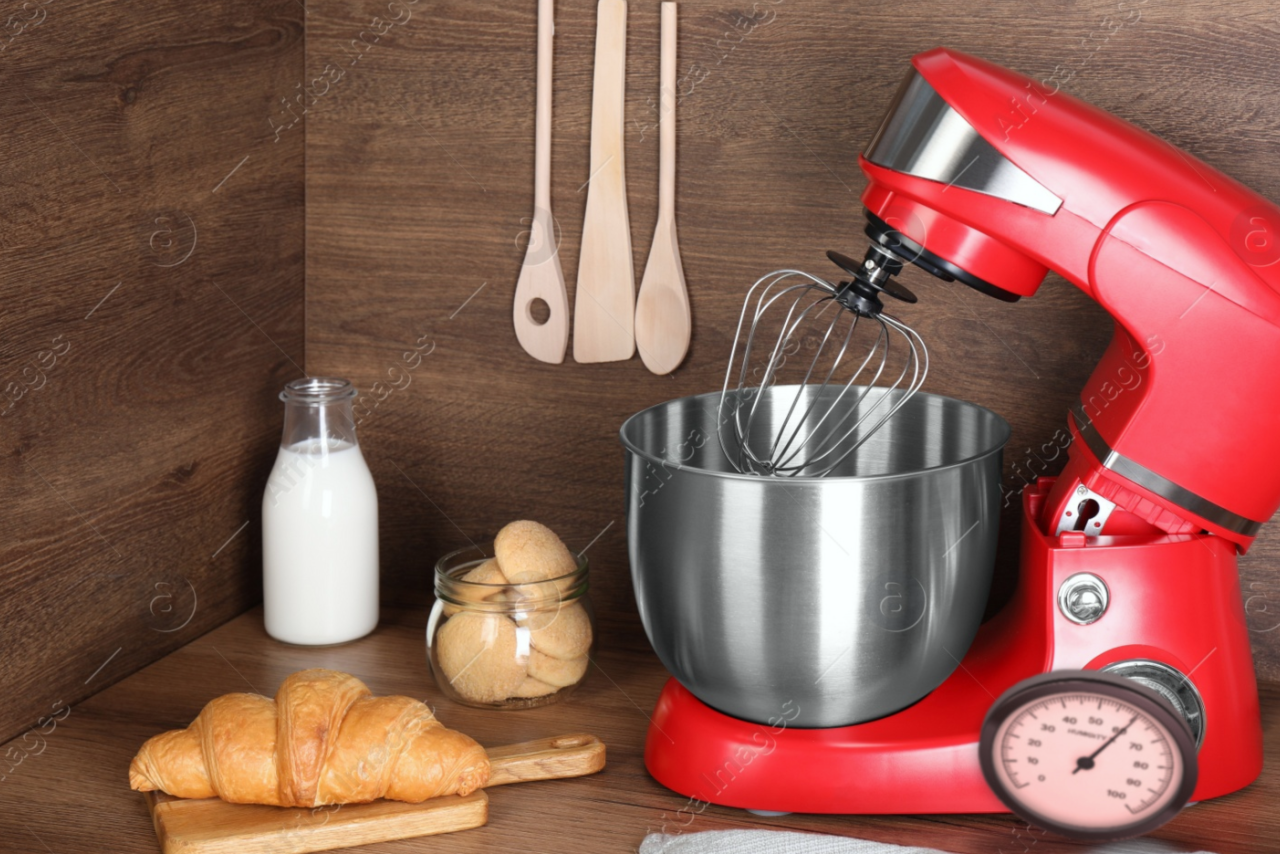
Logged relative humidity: 60 %
